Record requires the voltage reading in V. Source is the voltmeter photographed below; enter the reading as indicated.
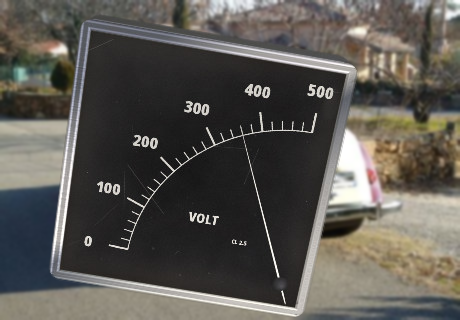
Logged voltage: 360 V
